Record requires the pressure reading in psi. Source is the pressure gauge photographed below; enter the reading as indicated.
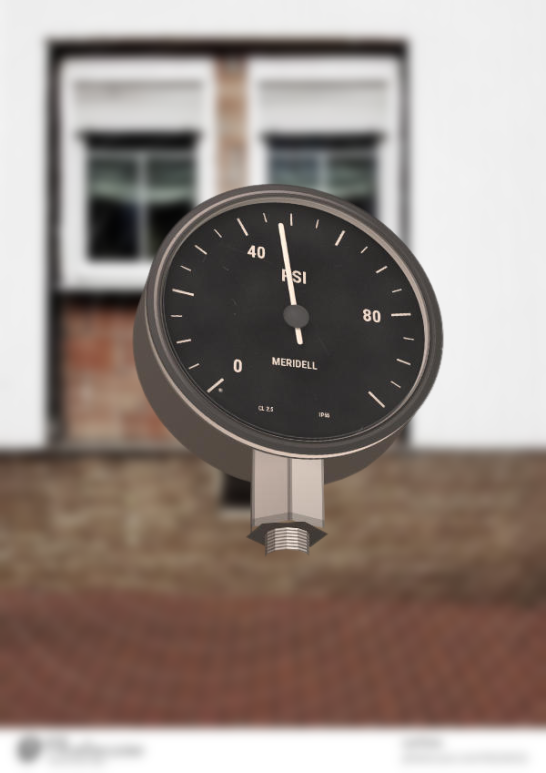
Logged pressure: 47.5 psi
